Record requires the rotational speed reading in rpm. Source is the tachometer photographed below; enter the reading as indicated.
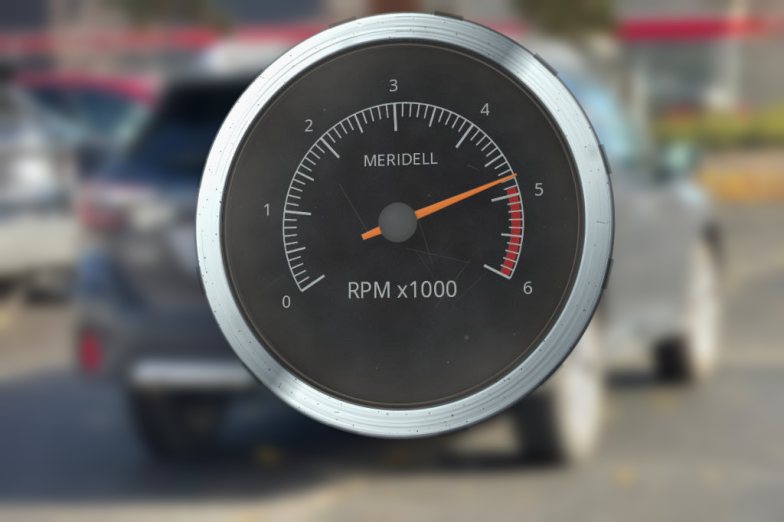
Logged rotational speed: 4800 rpm
